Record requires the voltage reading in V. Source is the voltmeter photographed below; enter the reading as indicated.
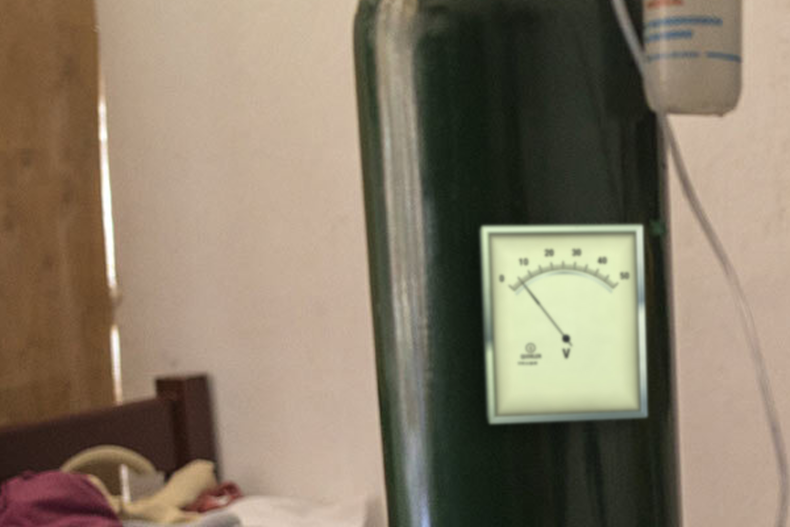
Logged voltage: 5 V
